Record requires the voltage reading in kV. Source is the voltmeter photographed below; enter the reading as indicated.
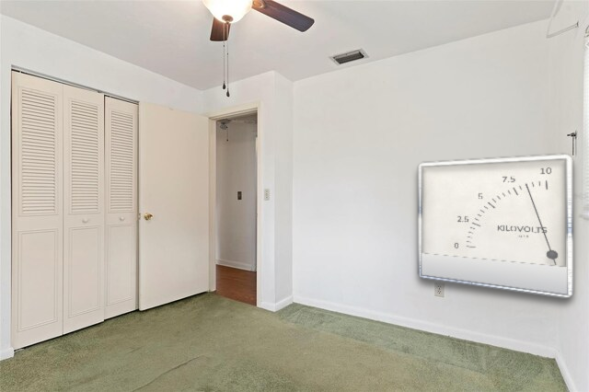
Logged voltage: 8.5 kV
